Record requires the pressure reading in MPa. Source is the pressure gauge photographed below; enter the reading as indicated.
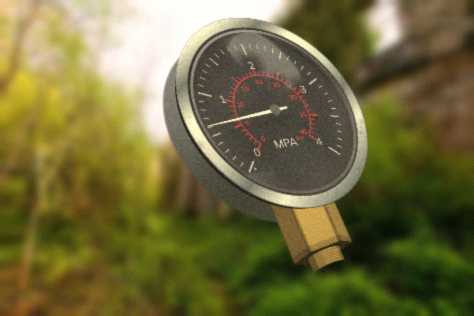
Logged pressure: 0.6 MPa
